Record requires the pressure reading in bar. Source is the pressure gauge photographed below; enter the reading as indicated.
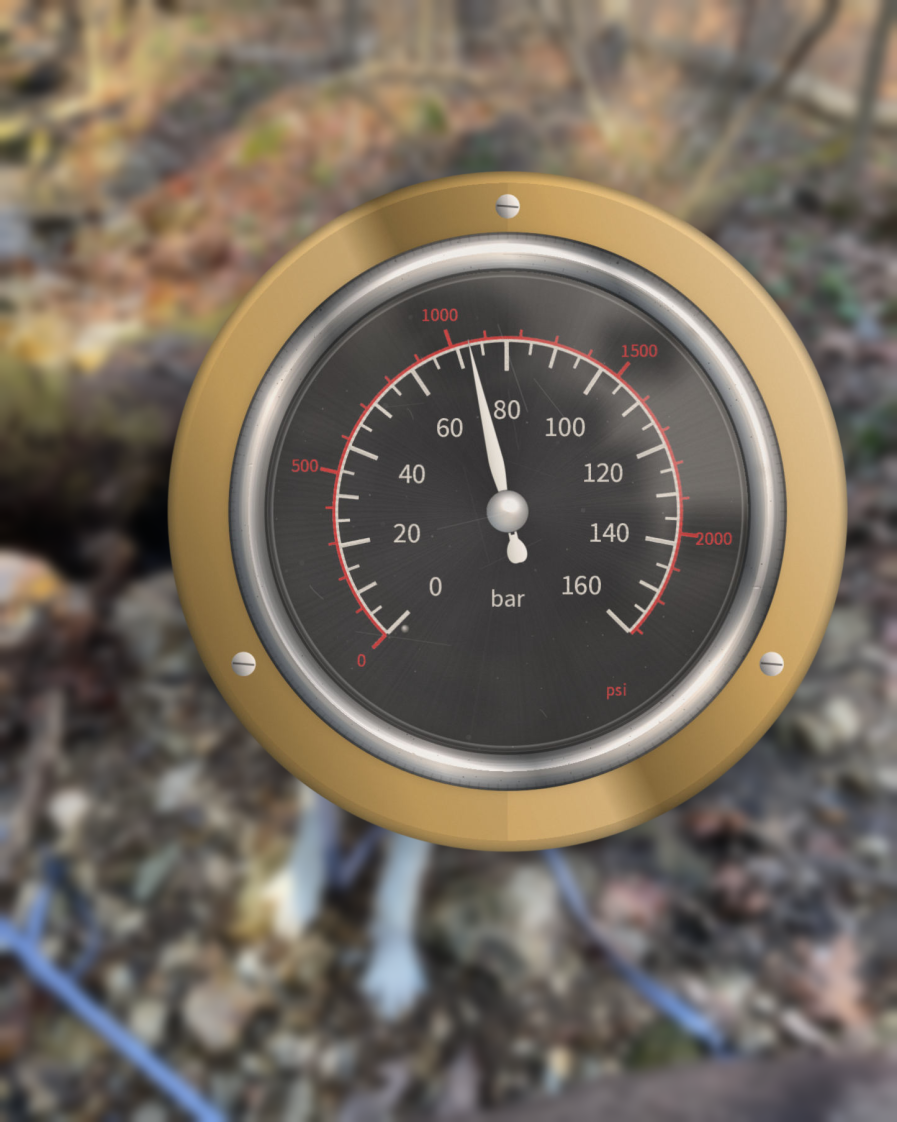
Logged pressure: 72.5 bar
